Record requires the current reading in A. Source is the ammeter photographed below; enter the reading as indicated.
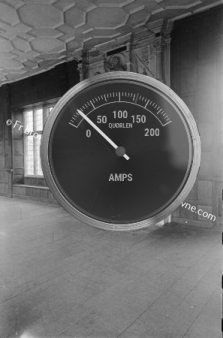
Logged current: 25 A
